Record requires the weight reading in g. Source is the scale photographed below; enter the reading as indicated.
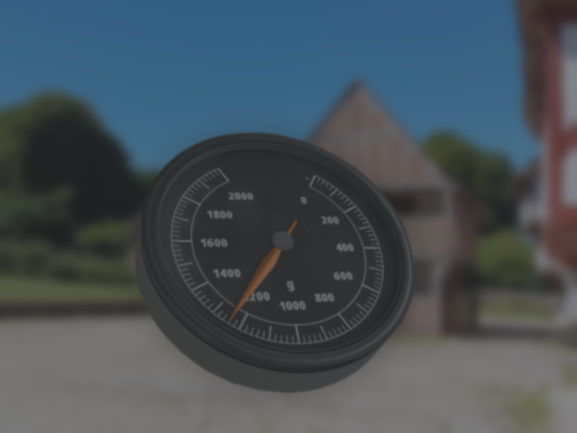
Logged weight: 1240 g
